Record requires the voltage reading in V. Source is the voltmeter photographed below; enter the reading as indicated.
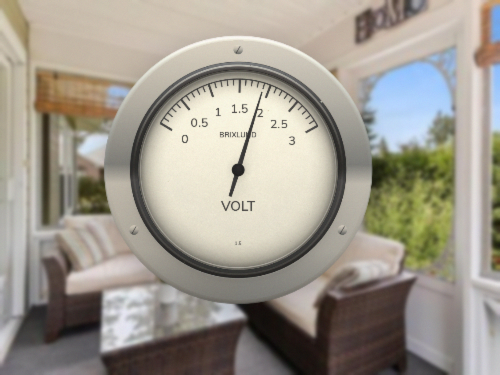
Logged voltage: 1.9 V
